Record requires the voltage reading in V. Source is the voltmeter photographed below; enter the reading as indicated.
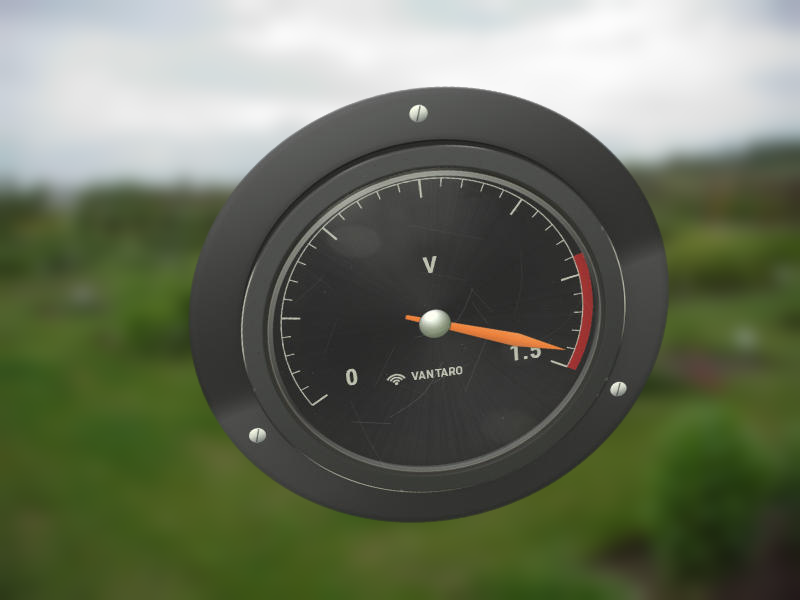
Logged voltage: 1.45 V
